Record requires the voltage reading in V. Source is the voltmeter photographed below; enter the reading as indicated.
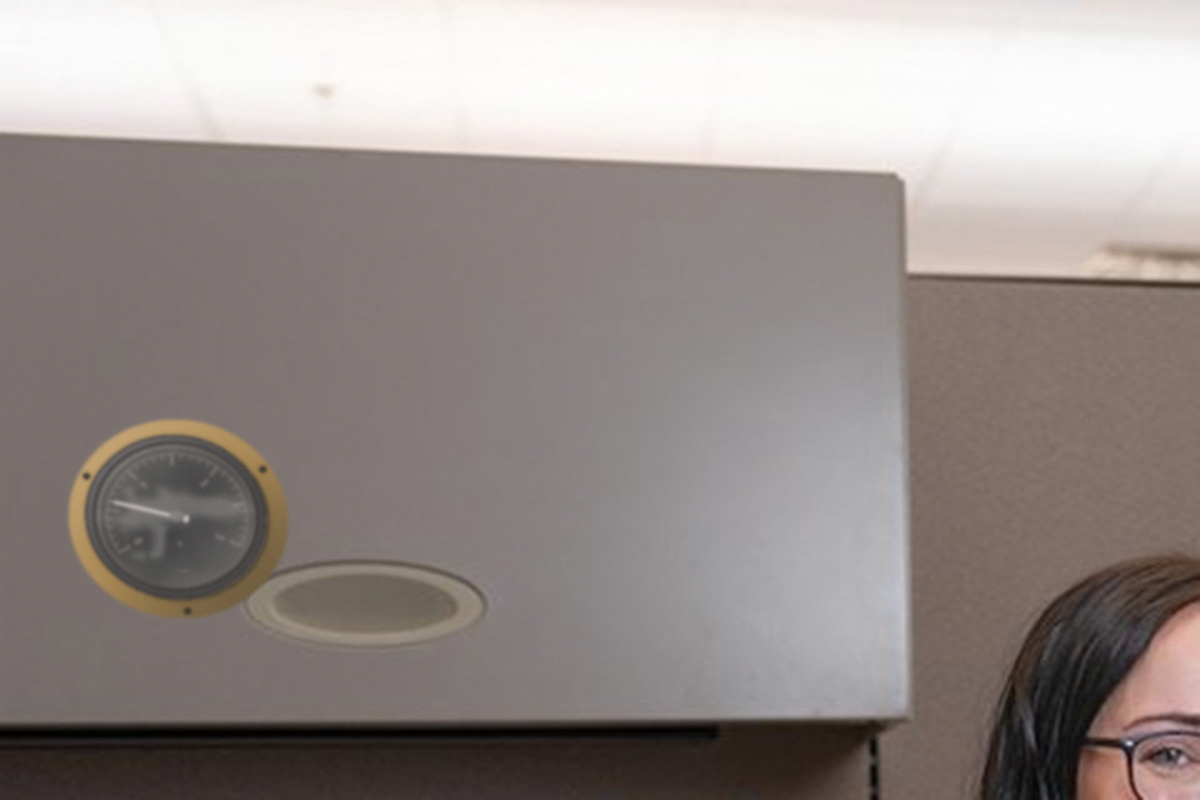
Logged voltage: 0.6 V
